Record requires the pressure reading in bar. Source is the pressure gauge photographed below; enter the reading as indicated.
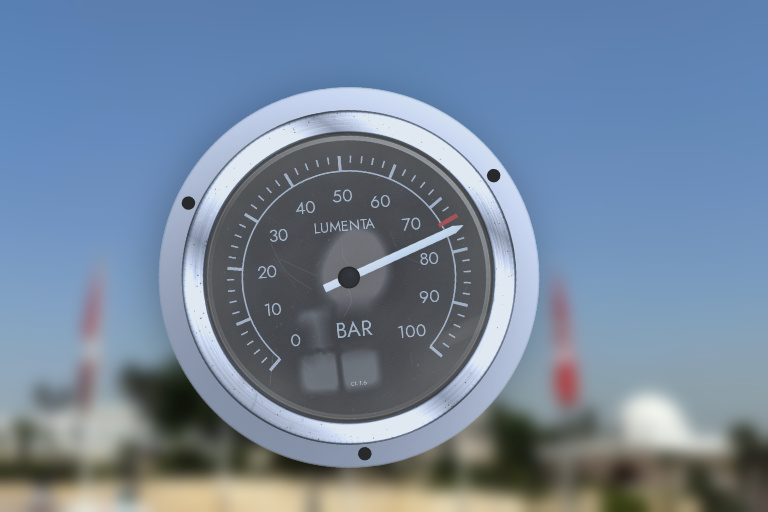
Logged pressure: 76 bar
